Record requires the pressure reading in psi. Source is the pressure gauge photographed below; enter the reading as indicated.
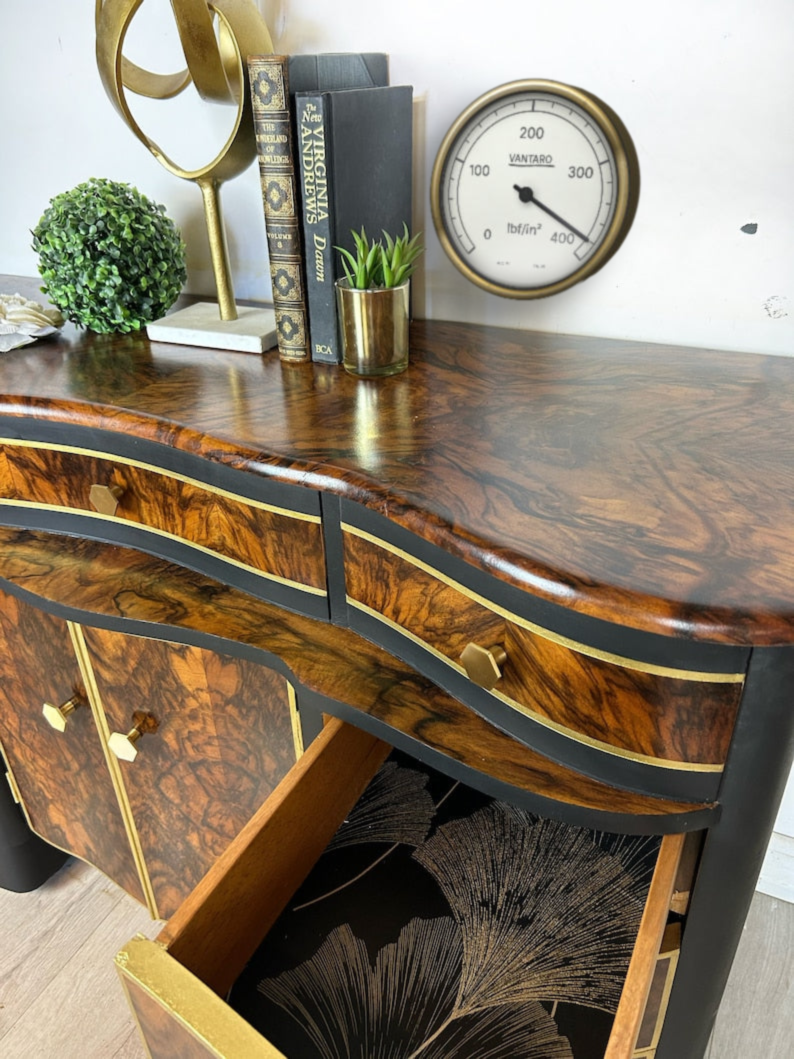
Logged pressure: 380 psi
